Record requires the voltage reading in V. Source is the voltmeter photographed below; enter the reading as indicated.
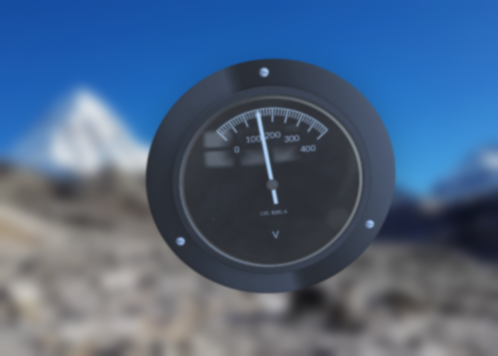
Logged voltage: 150 V
